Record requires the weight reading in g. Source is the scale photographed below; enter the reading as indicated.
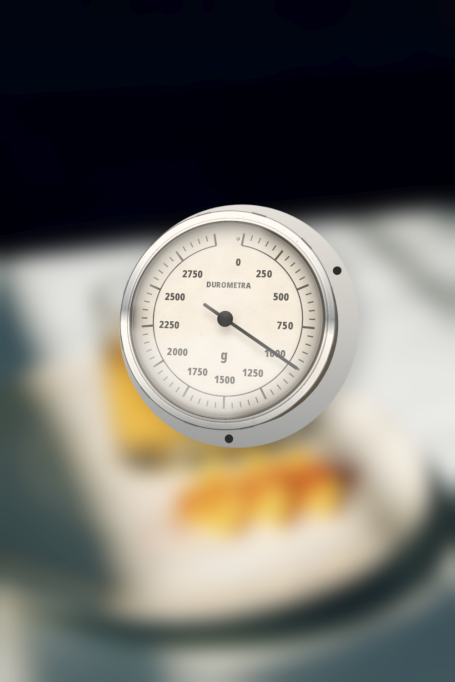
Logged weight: 1000 g
